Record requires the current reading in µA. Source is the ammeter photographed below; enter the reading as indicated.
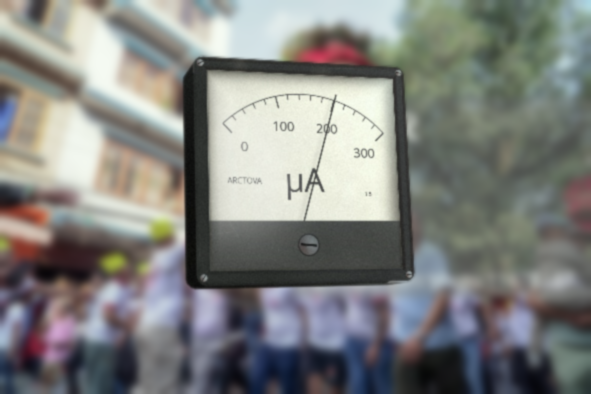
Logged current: 200 µA
